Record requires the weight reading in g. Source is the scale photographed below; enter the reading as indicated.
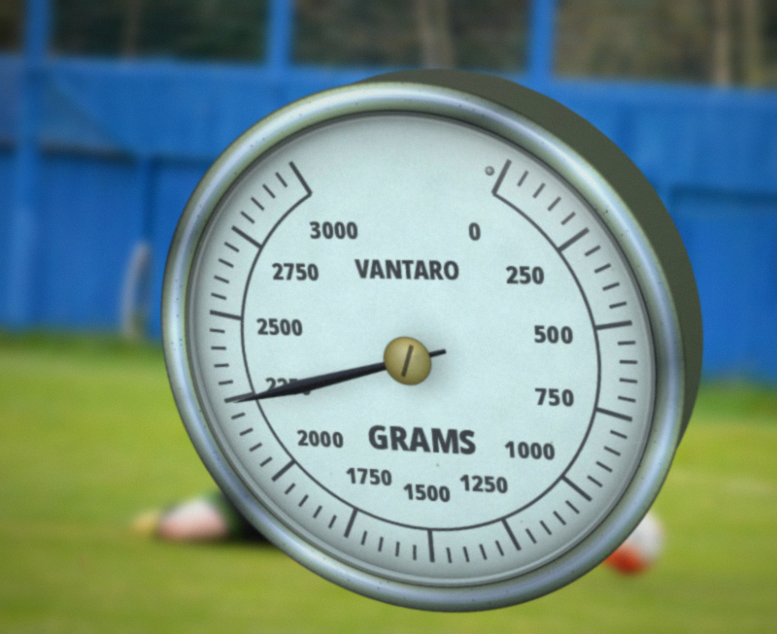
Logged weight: 2250 g
